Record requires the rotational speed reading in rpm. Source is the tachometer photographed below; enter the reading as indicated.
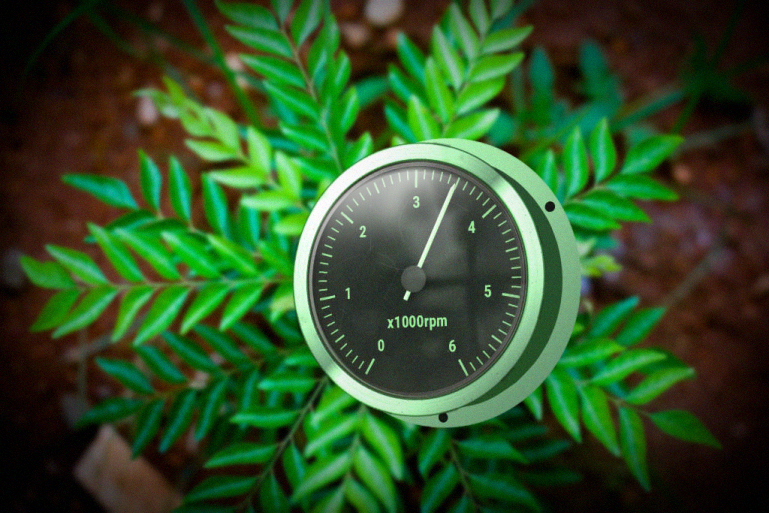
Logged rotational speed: 3500 rpm
